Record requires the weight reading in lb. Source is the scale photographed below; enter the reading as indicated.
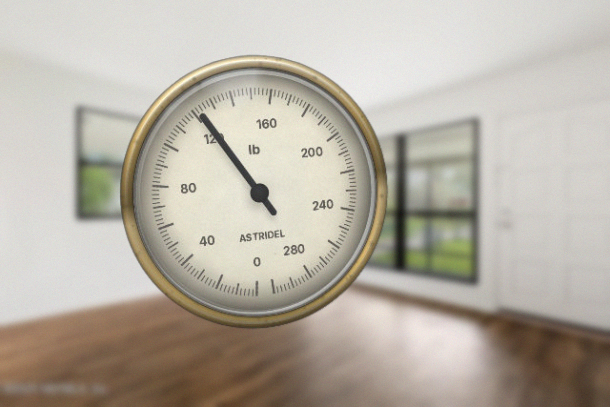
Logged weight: 122 lb
